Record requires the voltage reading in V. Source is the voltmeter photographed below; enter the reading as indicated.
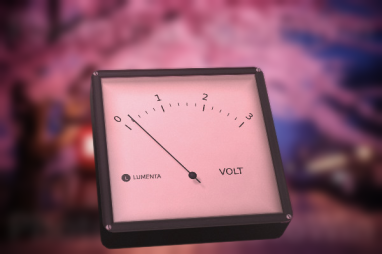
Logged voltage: 0.2 V
